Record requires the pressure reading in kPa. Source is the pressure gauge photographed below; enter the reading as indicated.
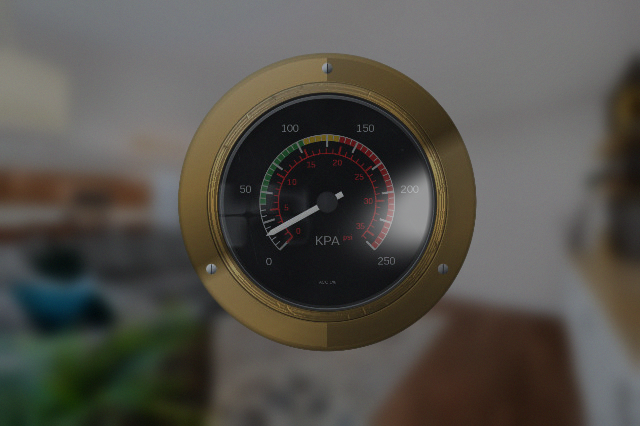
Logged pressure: 15 kPa
